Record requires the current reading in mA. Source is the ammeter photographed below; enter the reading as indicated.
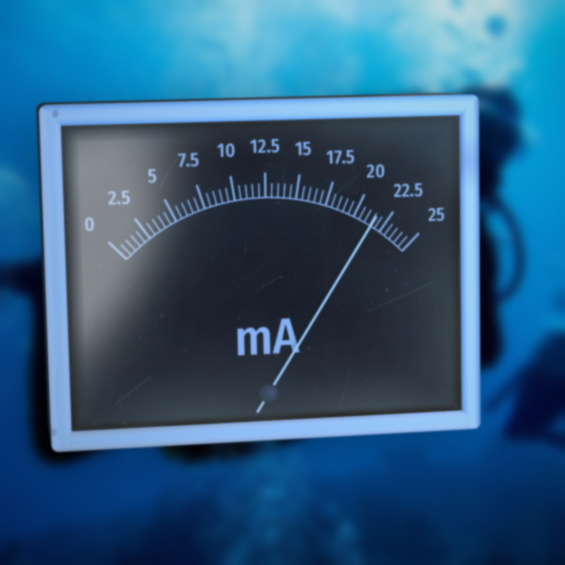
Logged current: 21.5 mA
